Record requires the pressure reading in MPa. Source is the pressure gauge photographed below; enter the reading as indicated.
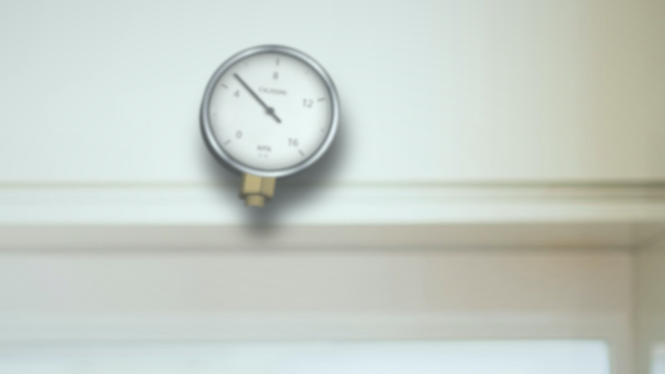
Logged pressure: 5 MPa
